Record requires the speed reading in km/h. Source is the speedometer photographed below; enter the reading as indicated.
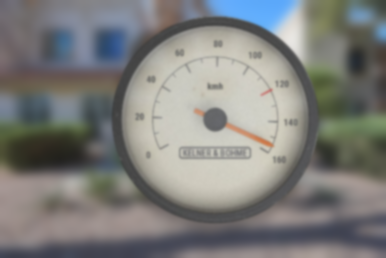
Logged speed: 155 km/h
